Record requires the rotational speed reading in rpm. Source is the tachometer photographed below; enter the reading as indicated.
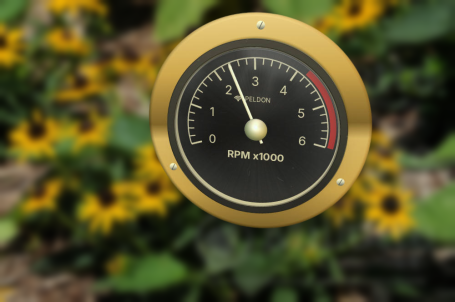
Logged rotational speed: 2400 rpm
